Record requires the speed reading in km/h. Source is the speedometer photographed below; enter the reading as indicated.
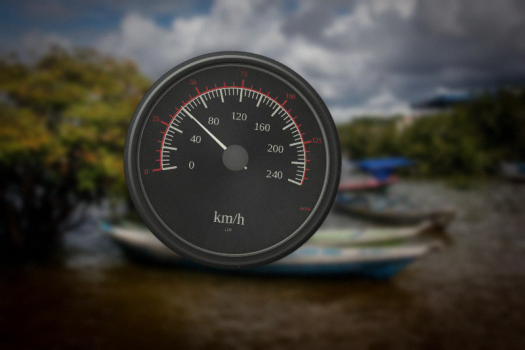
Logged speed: 60 km/h
